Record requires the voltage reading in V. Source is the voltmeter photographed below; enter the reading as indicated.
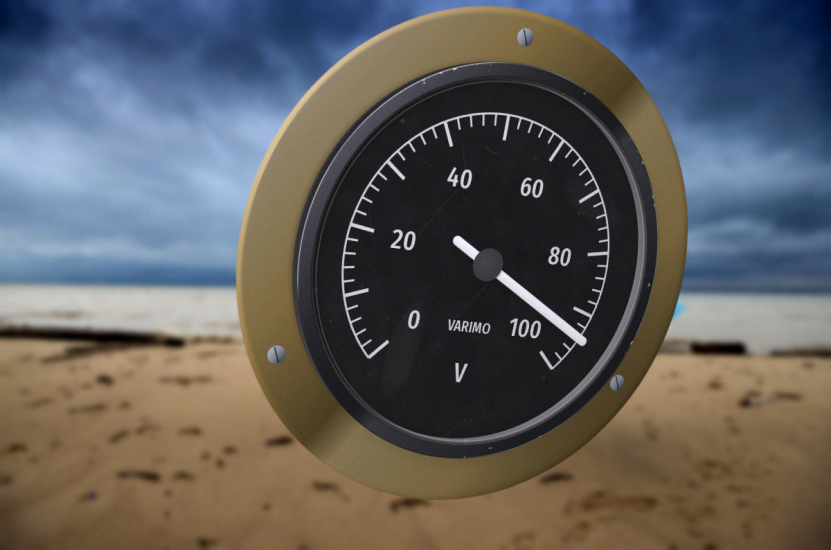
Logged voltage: 94 V
